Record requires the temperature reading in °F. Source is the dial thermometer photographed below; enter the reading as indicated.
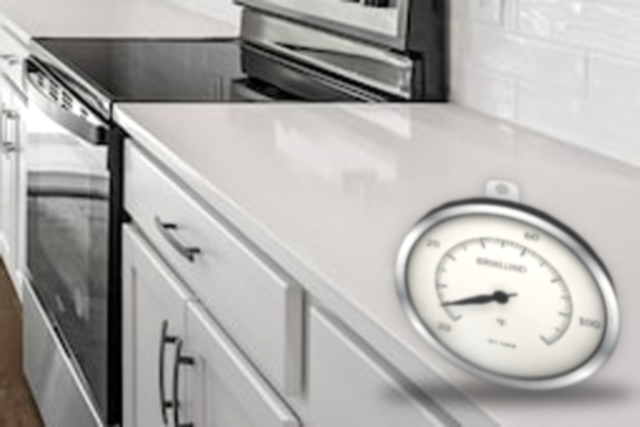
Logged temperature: -10 °F
